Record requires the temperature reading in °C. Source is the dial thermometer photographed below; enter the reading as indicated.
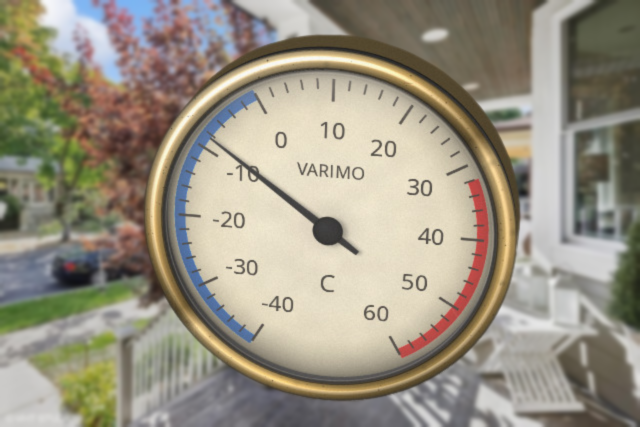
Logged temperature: -8 °C
